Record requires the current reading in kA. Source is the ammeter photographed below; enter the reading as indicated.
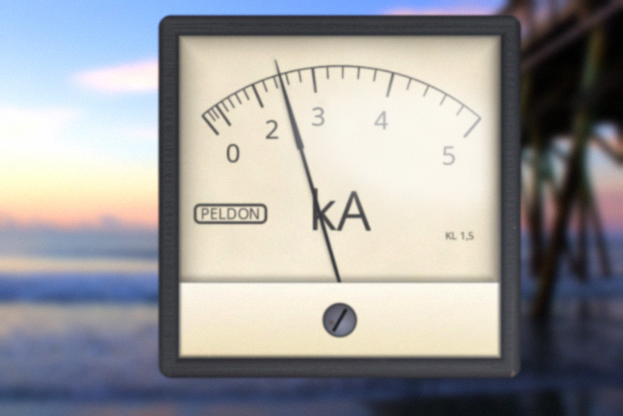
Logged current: 2.5 kA
